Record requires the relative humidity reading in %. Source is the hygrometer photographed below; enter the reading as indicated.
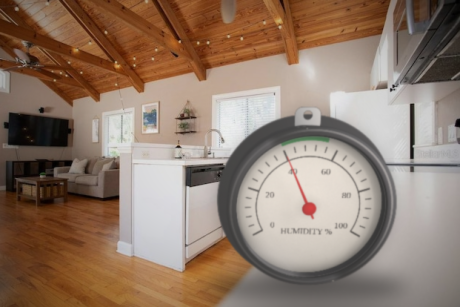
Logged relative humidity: 40 %
